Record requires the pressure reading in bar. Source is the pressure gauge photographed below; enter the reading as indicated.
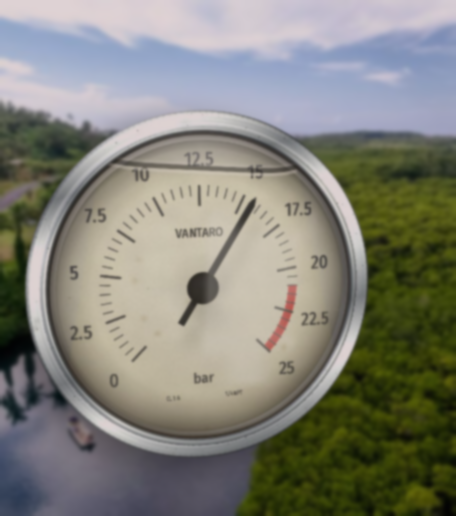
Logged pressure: 15.5 bar
